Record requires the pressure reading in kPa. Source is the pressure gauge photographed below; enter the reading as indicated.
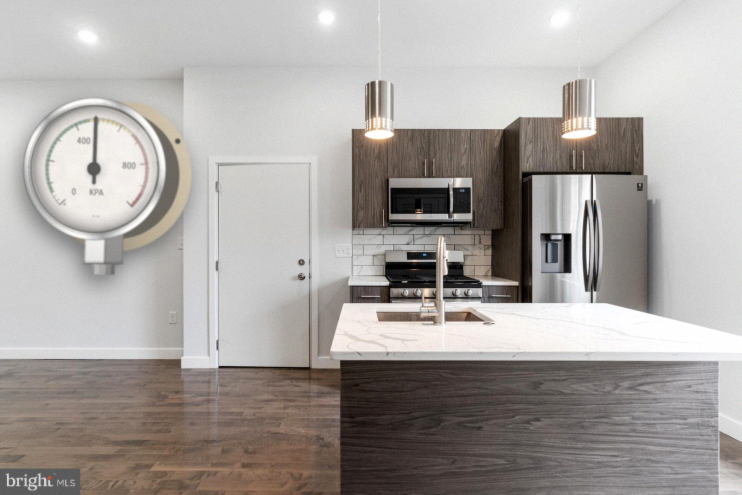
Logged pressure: 500 kPa
